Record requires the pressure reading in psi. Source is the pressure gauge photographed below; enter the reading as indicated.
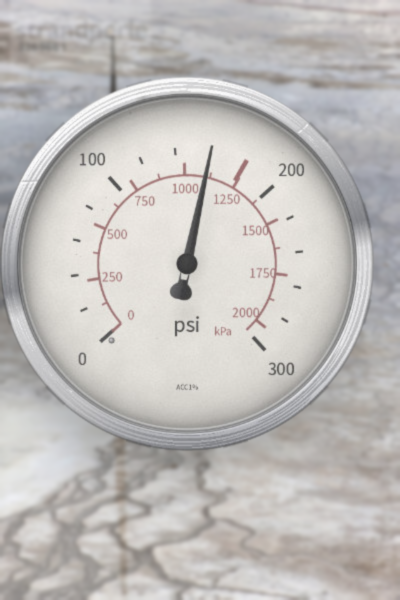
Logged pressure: 160 psi
